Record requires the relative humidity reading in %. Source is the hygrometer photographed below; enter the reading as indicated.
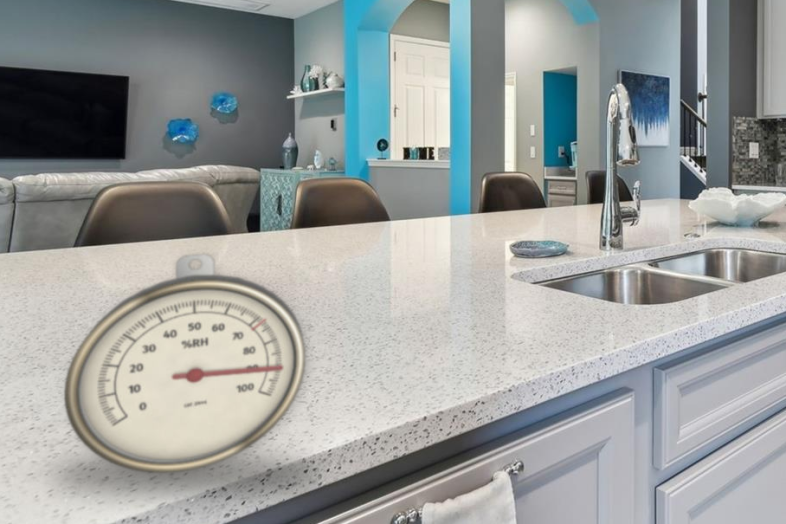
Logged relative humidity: 90 %
